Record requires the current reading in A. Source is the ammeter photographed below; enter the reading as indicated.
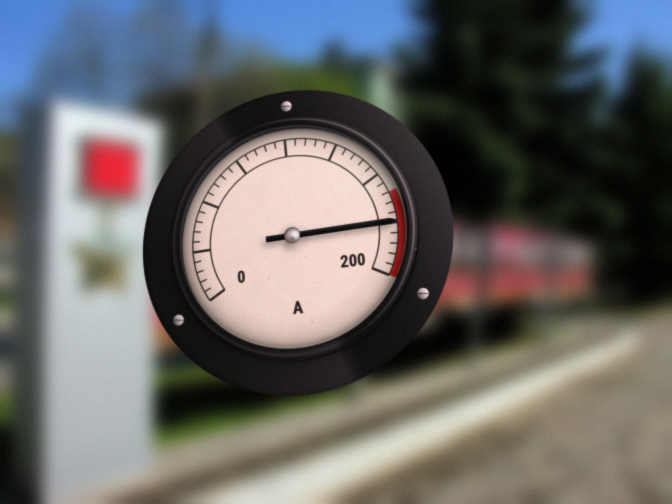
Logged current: 175 A
